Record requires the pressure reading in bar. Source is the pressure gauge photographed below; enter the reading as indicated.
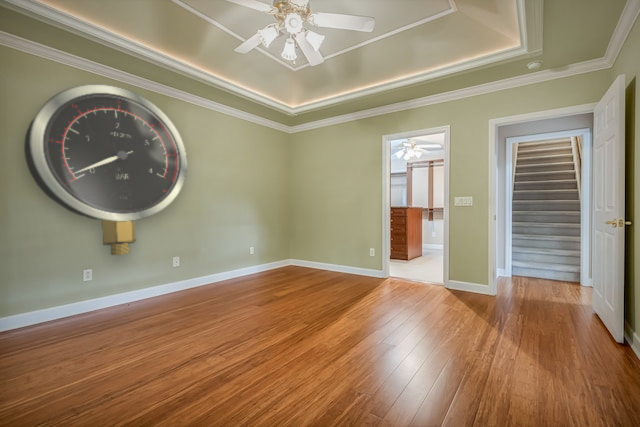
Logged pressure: 0.1 bar
